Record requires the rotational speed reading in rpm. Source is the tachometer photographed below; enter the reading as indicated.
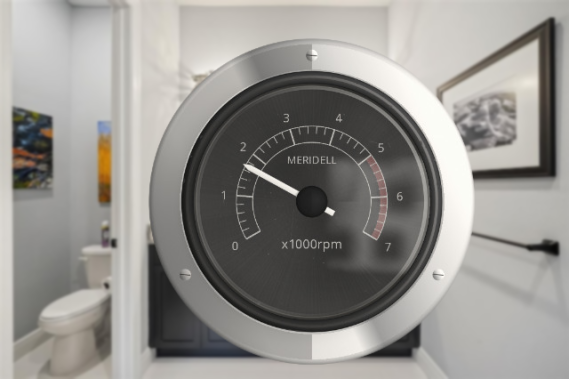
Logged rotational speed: 1700 rpm
